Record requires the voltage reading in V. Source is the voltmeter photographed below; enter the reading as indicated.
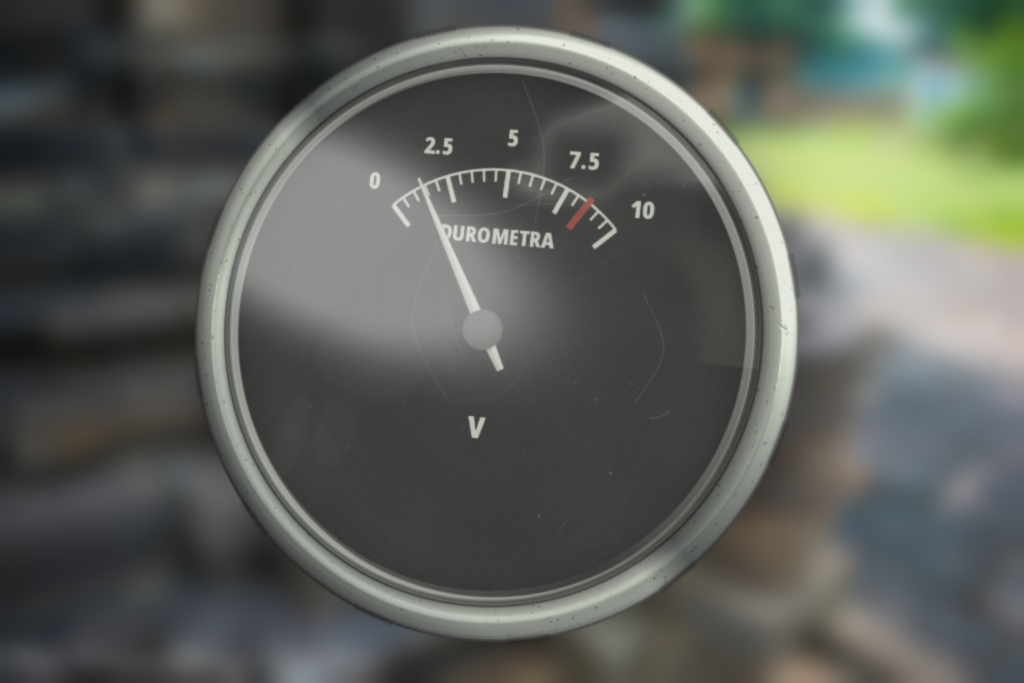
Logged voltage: 1.5 V
